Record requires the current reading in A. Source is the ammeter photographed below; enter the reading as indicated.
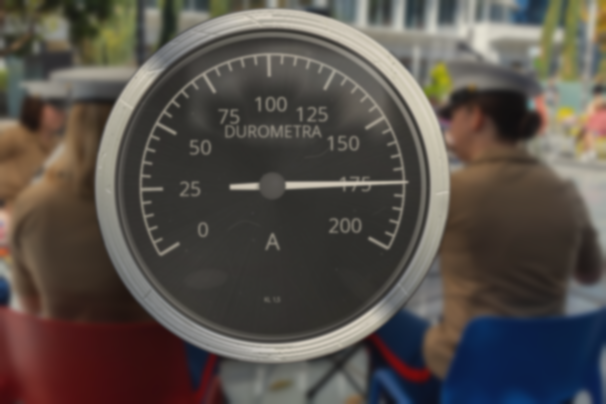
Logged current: 175 A
